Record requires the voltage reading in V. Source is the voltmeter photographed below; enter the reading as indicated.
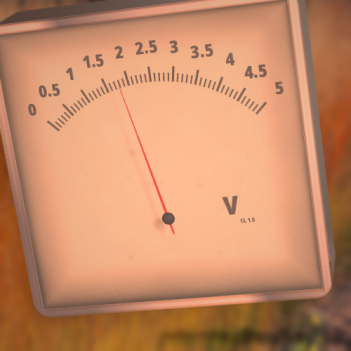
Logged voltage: 1.8 V
